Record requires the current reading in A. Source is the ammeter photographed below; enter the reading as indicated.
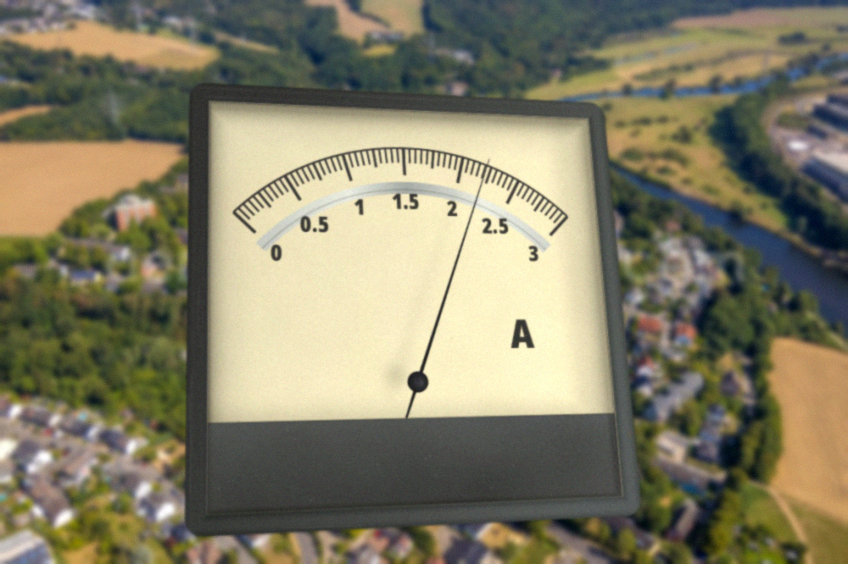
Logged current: 2.2 A
